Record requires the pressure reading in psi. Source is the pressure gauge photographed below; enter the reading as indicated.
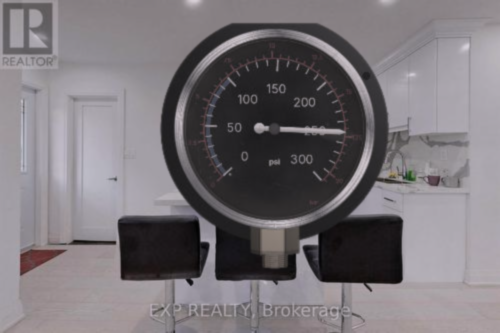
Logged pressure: 250 psi
